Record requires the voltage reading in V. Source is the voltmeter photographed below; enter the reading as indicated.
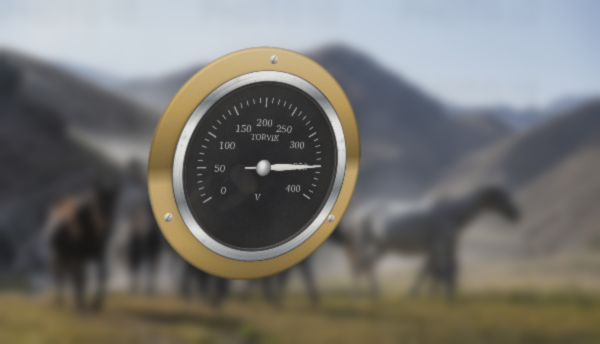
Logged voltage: 350 V
